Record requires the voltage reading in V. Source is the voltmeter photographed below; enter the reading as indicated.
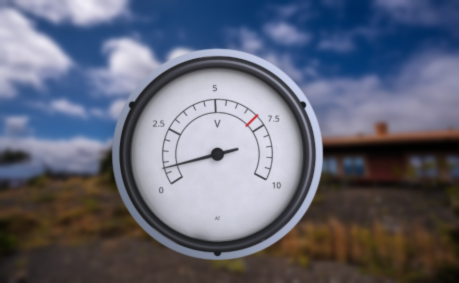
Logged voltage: 0.75 V
